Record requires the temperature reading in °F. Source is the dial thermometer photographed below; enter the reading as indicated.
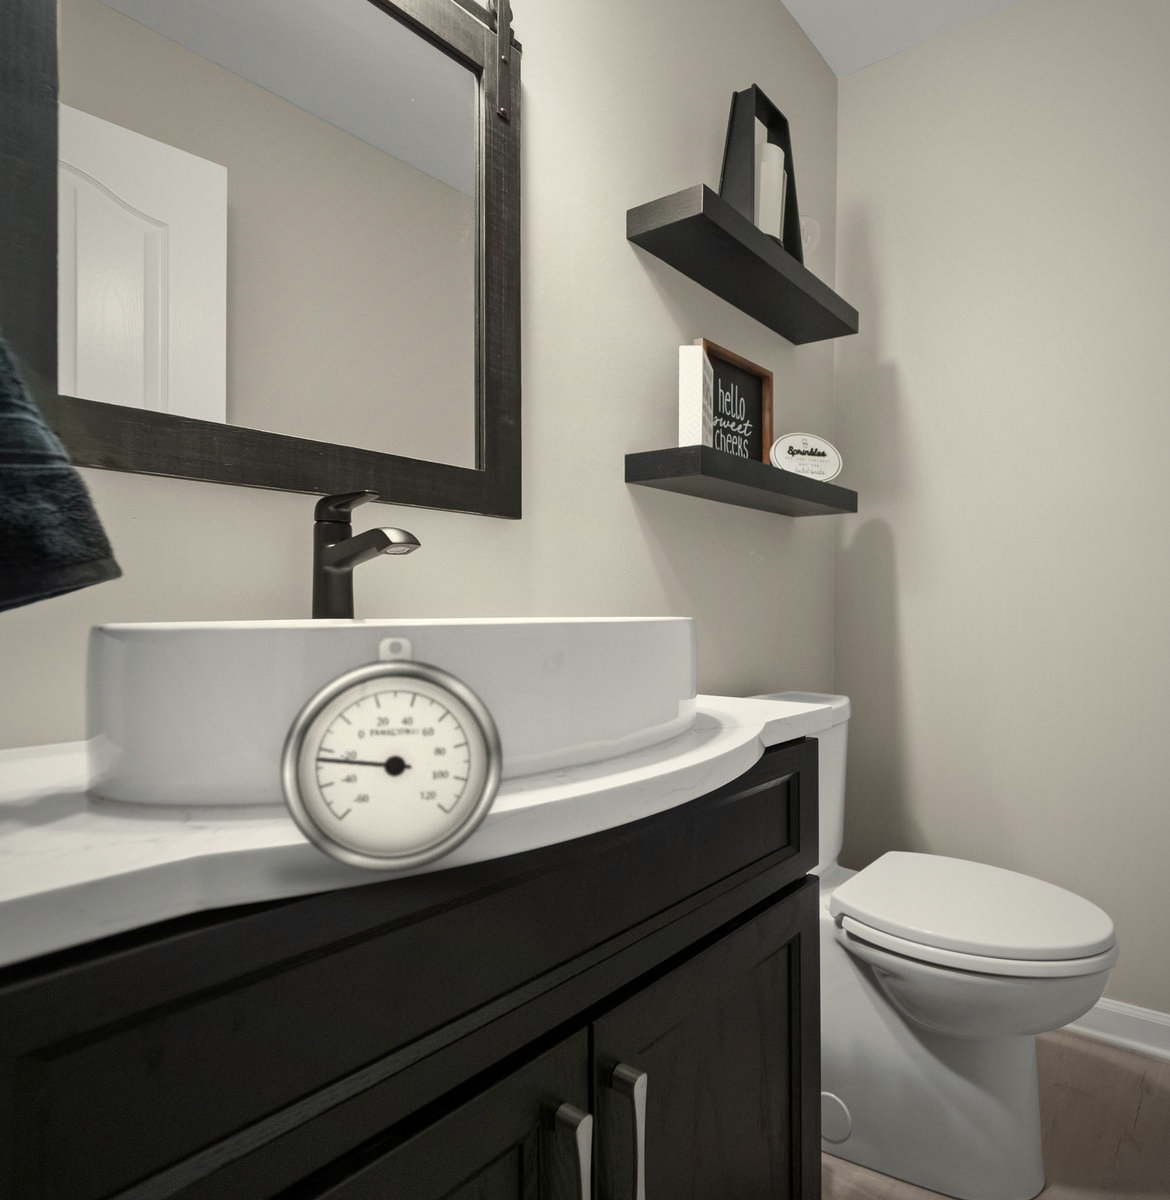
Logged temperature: -25 °F
